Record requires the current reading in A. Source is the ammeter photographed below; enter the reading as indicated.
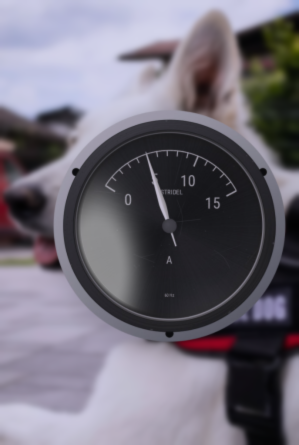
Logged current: 5 A
